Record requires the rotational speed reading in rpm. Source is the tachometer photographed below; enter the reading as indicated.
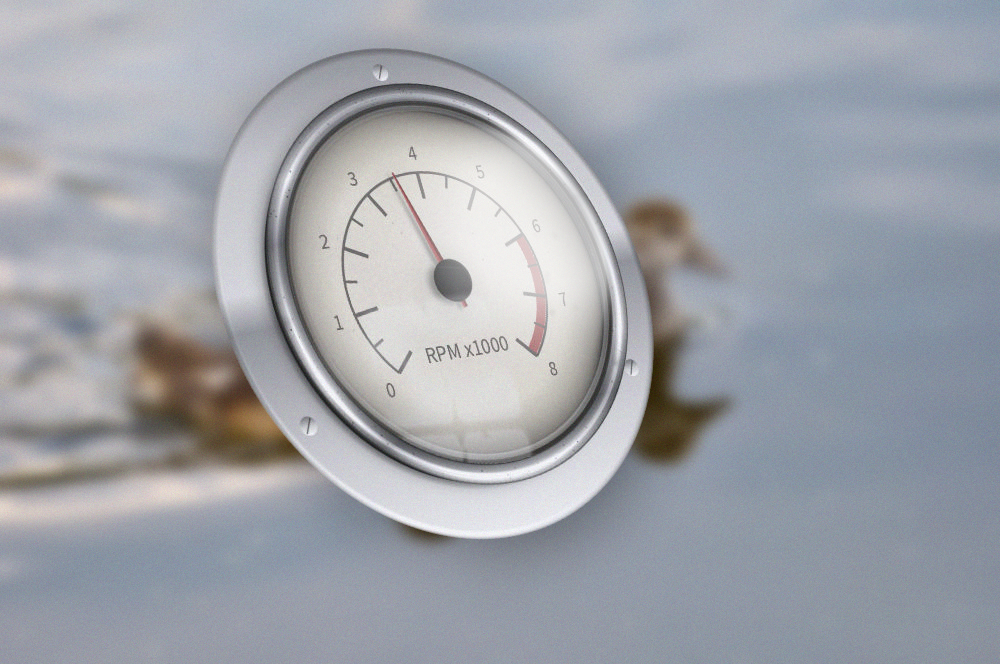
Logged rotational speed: 3500 rpm
